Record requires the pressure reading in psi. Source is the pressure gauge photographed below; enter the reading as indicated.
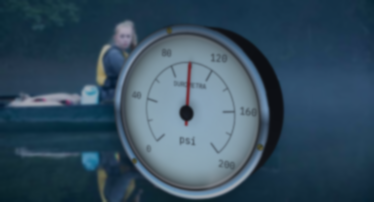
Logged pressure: 100 psi
